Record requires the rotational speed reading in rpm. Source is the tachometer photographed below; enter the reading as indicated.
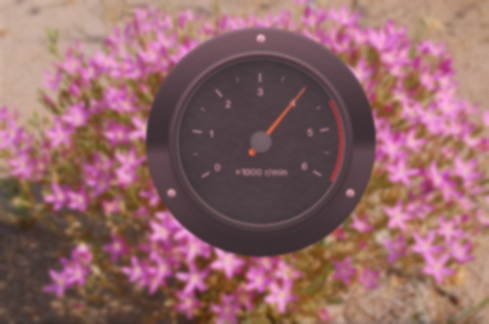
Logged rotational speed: 4000 rpm
